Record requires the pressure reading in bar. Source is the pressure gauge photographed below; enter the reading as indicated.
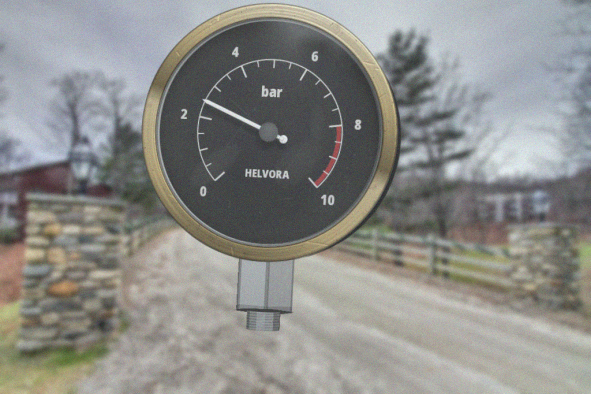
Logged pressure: 2.5 bar
